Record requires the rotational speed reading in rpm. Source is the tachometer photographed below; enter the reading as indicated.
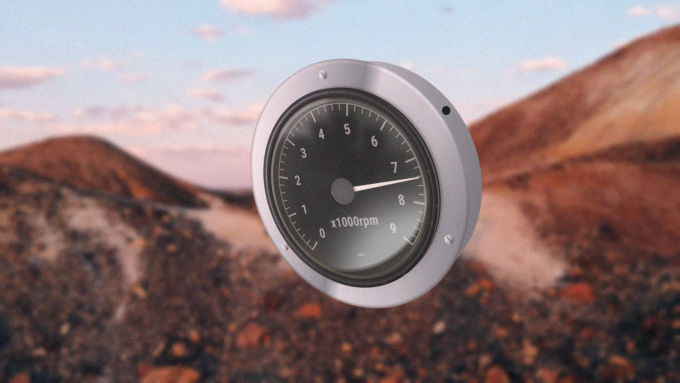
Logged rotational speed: 7400 rpm
